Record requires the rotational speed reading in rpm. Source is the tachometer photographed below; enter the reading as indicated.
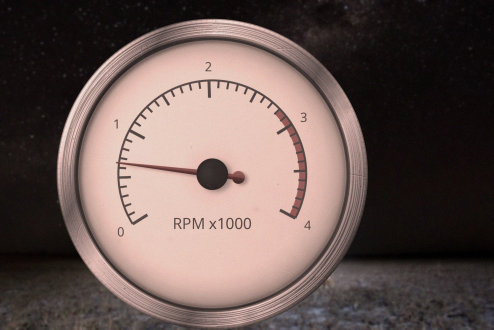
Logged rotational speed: 650 rpm
